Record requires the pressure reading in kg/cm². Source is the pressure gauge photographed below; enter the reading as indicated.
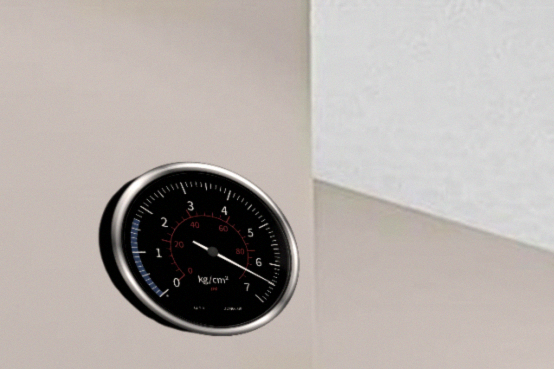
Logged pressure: 6.5 kg/cm²
